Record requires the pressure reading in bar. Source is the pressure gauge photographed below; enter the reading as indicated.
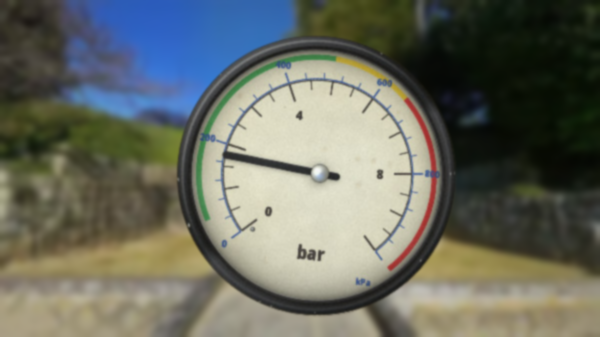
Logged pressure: 1.75 bar
